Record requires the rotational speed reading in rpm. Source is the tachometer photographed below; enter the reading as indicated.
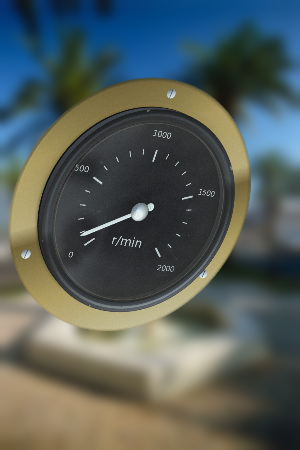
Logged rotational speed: 100 rpm
